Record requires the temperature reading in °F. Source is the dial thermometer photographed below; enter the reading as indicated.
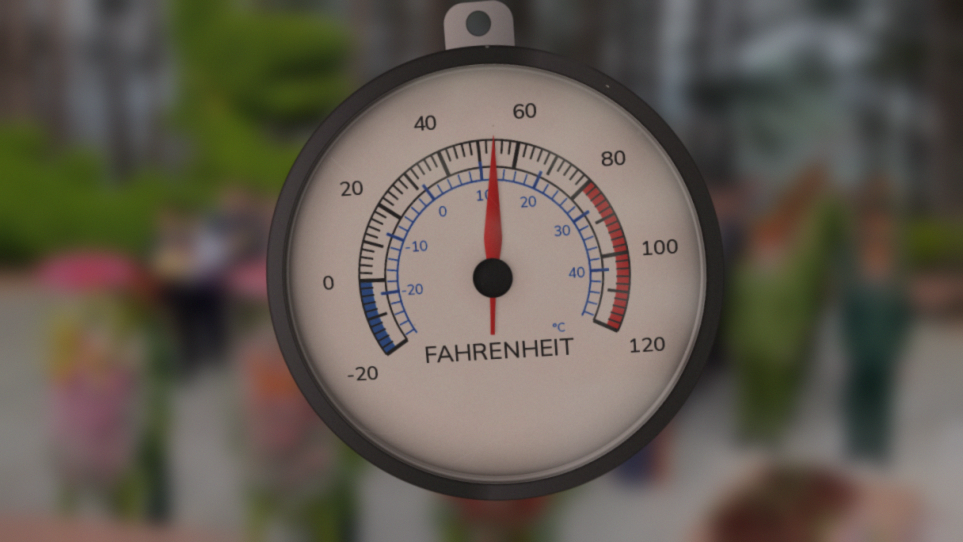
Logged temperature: 54 °F
